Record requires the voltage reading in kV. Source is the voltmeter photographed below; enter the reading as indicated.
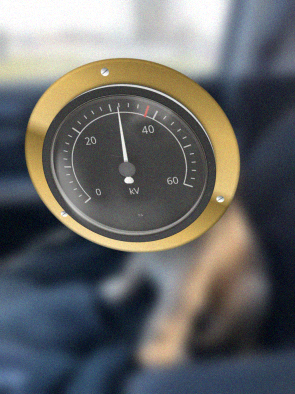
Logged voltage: 32 kV
